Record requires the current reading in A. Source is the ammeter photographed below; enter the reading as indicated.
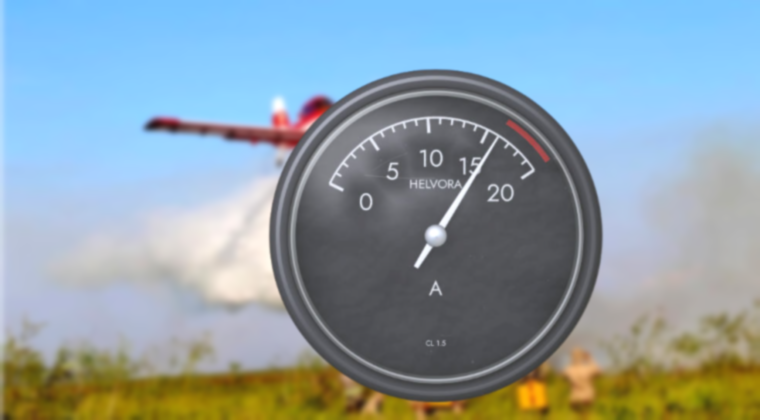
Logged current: 16 A
